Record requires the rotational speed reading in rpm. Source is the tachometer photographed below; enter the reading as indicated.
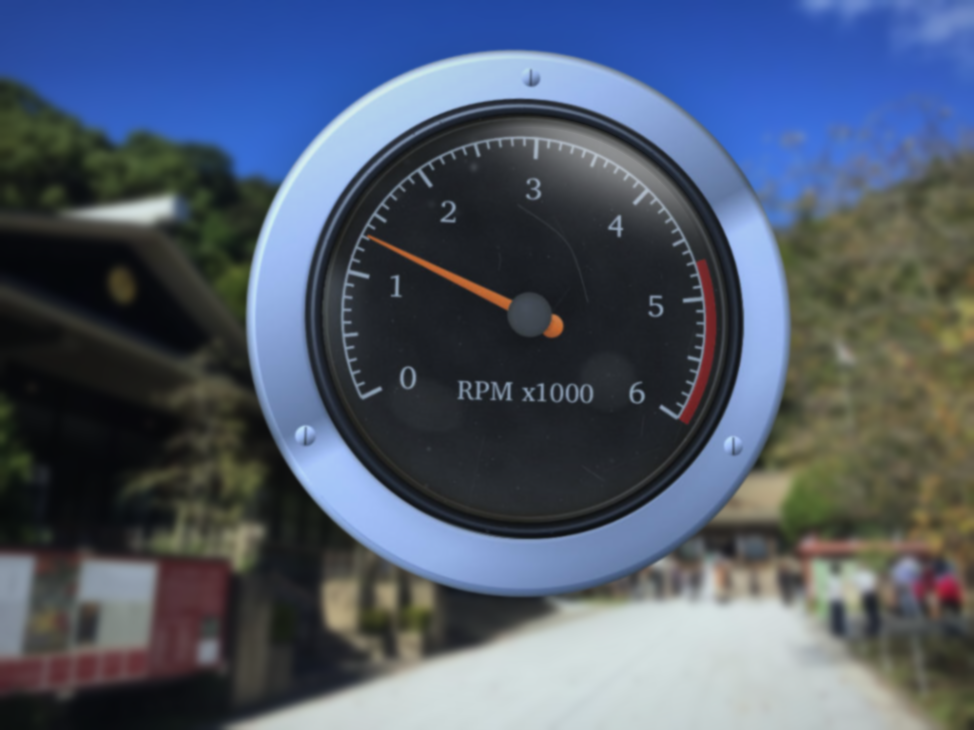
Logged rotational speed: 1300 rpm
